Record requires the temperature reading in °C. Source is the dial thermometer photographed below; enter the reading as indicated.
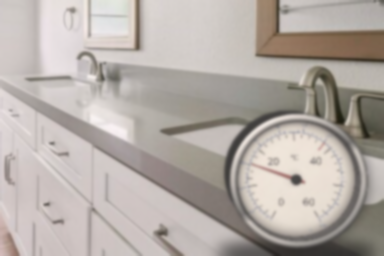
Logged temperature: 16 °C
